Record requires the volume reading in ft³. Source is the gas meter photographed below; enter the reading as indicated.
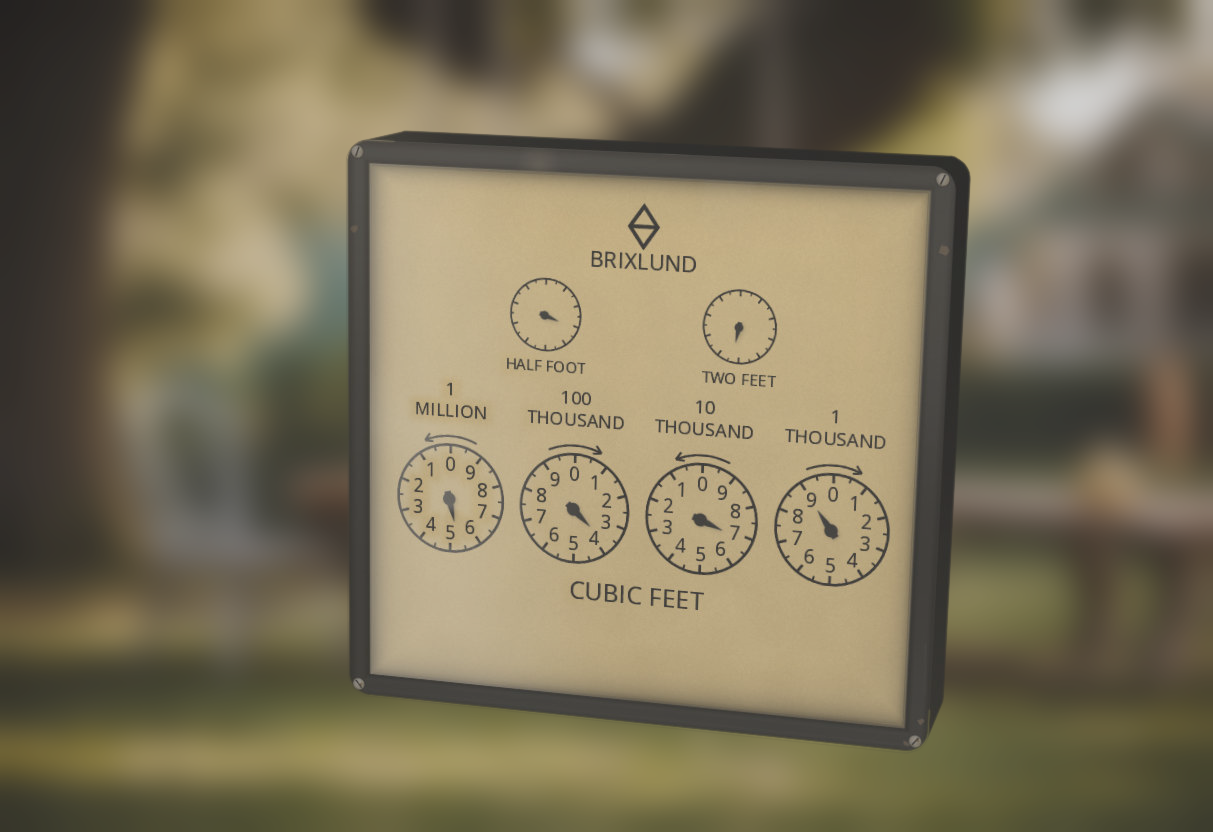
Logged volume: 536900 ft³
